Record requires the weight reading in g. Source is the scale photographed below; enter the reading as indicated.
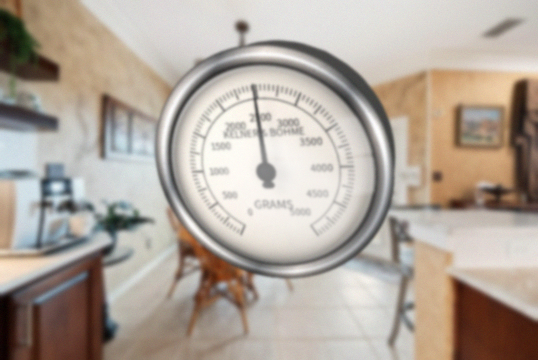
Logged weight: 2500 g
